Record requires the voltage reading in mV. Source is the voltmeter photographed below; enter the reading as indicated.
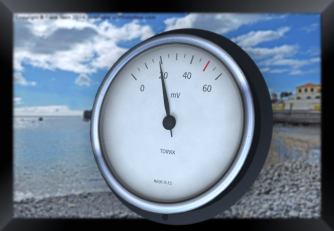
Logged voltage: 20 mV
